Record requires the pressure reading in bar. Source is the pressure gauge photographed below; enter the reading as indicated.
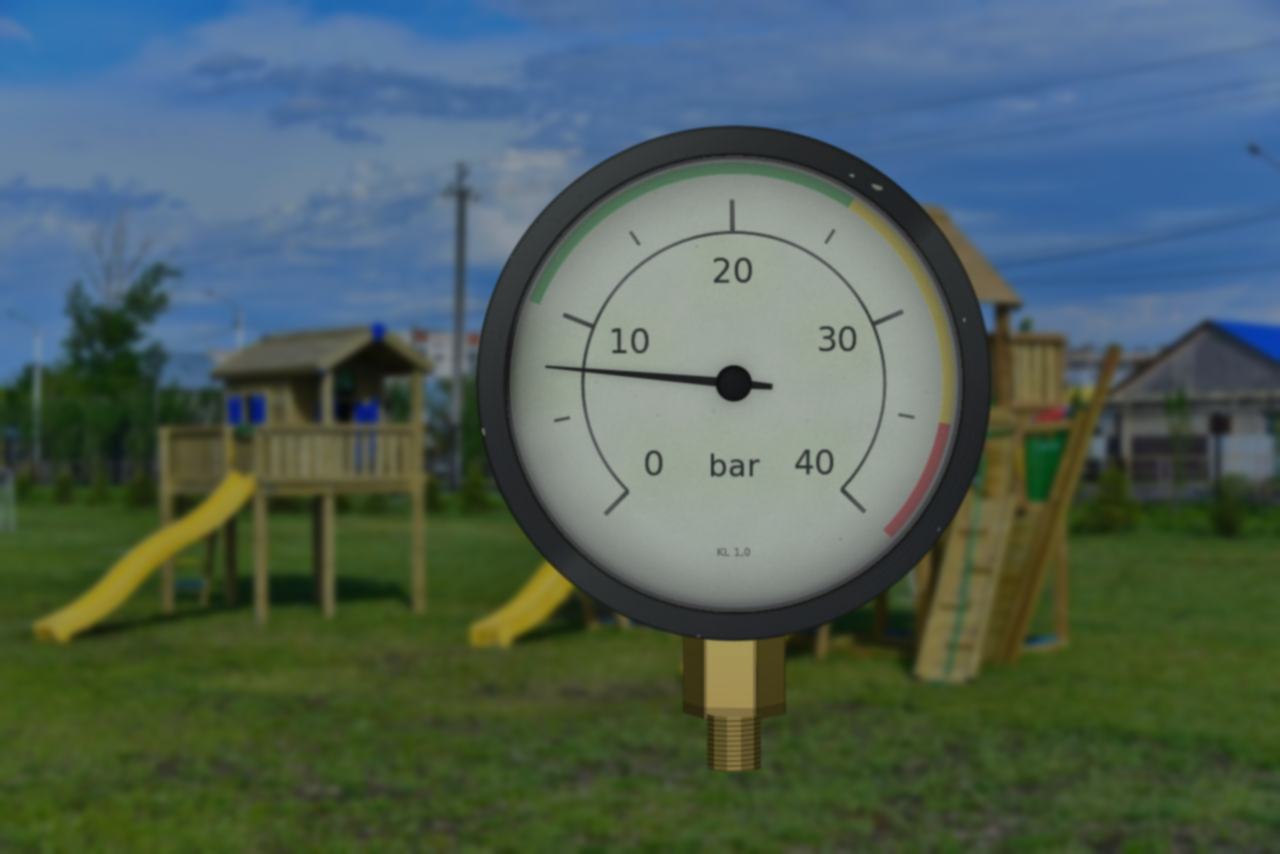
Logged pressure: 7.5 bar
